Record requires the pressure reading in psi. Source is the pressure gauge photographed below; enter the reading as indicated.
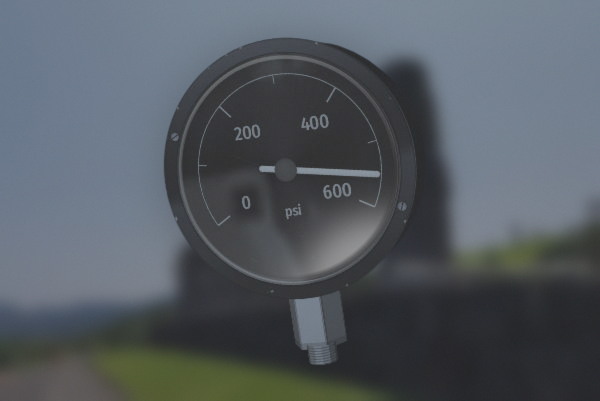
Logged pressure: 550 psi
